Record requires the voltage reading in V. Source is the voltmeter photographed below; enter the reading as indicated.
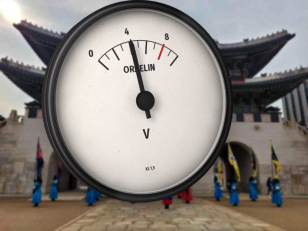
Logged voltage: 4 V
